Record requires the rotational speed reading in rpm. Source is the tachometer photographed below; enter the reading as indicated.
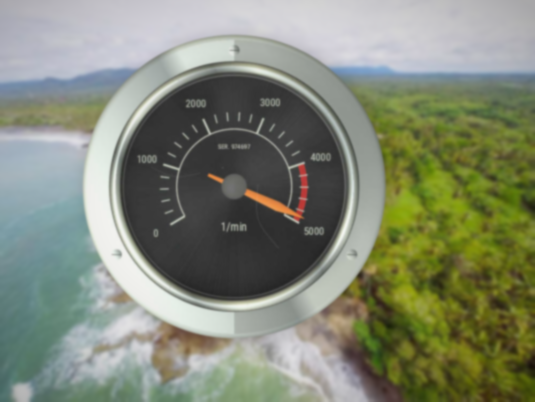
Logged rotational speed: 4900 rpm
